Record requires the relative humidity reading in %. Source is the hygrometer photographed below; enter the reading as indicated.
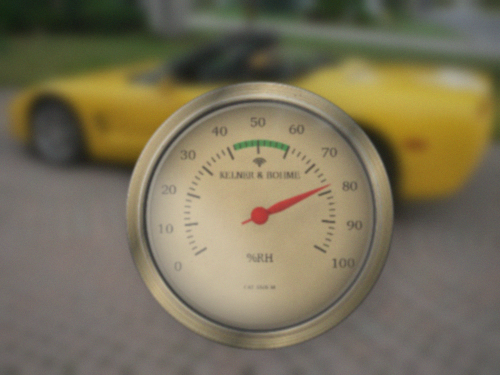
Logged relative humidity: 78 %
